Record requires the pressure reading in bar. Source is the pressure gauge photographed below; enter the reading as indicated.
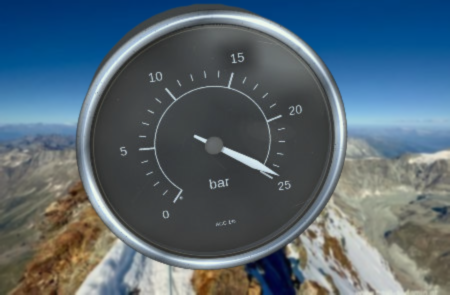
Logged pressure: 24.5 bar
